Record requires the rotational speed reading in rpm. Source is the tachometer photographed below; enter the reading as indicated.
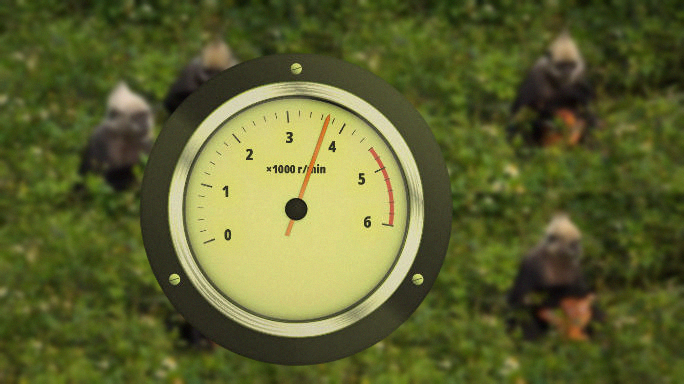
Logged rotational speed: 3700 rpm
